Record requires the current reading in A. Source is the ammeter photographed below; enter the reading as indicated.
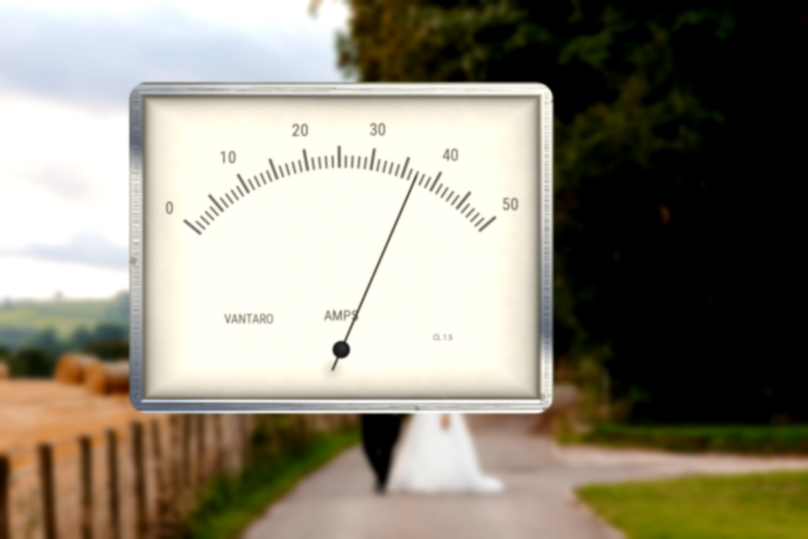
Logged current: 37 A
